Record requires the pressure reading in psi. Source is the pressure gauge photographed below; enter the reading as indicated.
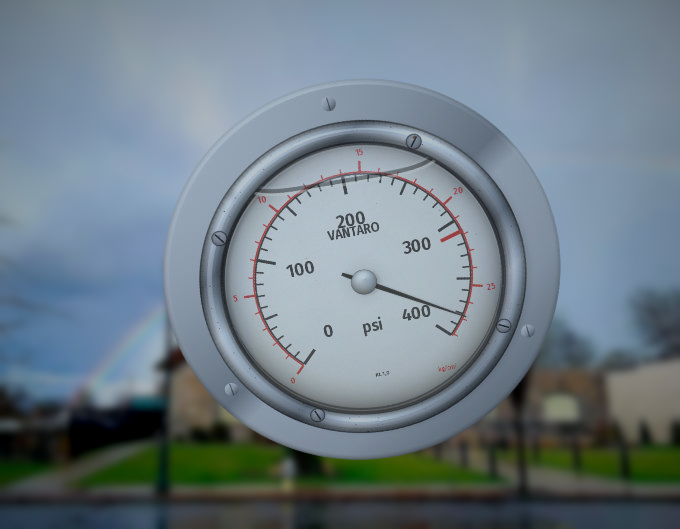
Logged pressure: 380 psi
